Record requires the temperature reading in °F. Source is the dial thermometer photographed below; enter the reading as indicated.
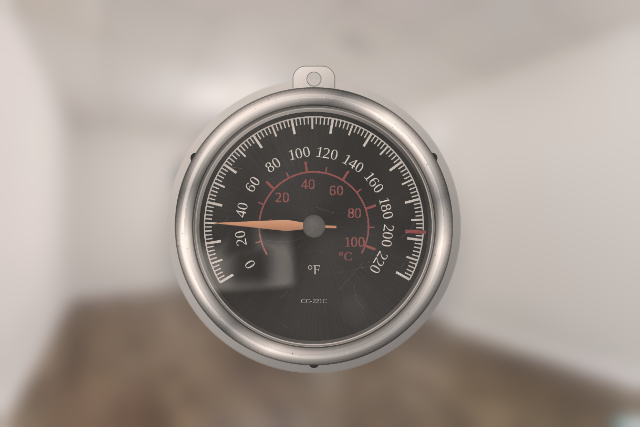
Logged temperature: 30 °F
